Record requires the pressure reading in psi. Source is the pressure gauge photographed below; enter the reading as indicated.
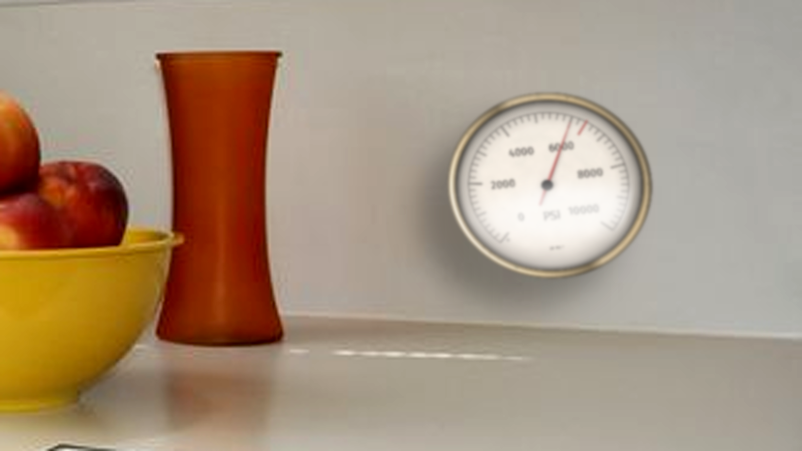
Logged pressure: 6000 psi
